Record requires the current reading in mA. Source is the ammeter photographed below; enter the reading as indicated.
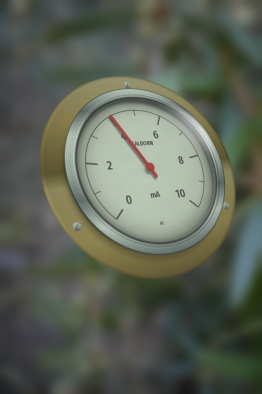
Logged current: 4 mA
